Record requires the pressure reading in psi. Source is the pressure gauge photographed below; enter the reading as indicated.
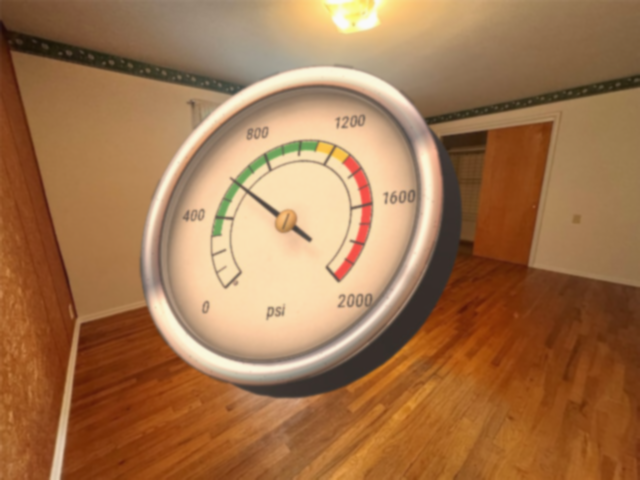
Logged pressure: 600 psi
